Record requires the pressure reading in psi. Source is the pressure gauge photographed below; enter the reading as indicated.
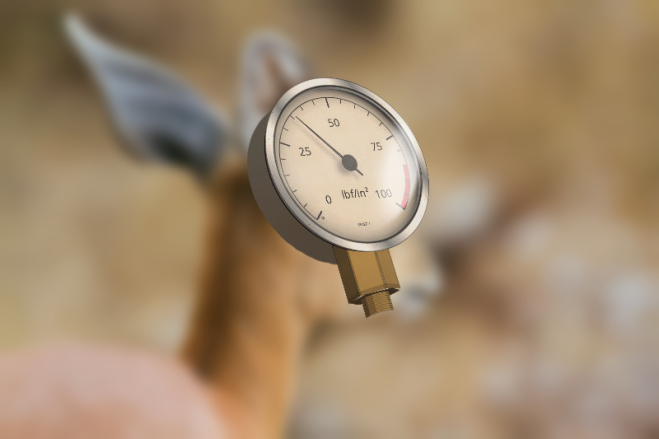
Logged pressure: 35 psi
